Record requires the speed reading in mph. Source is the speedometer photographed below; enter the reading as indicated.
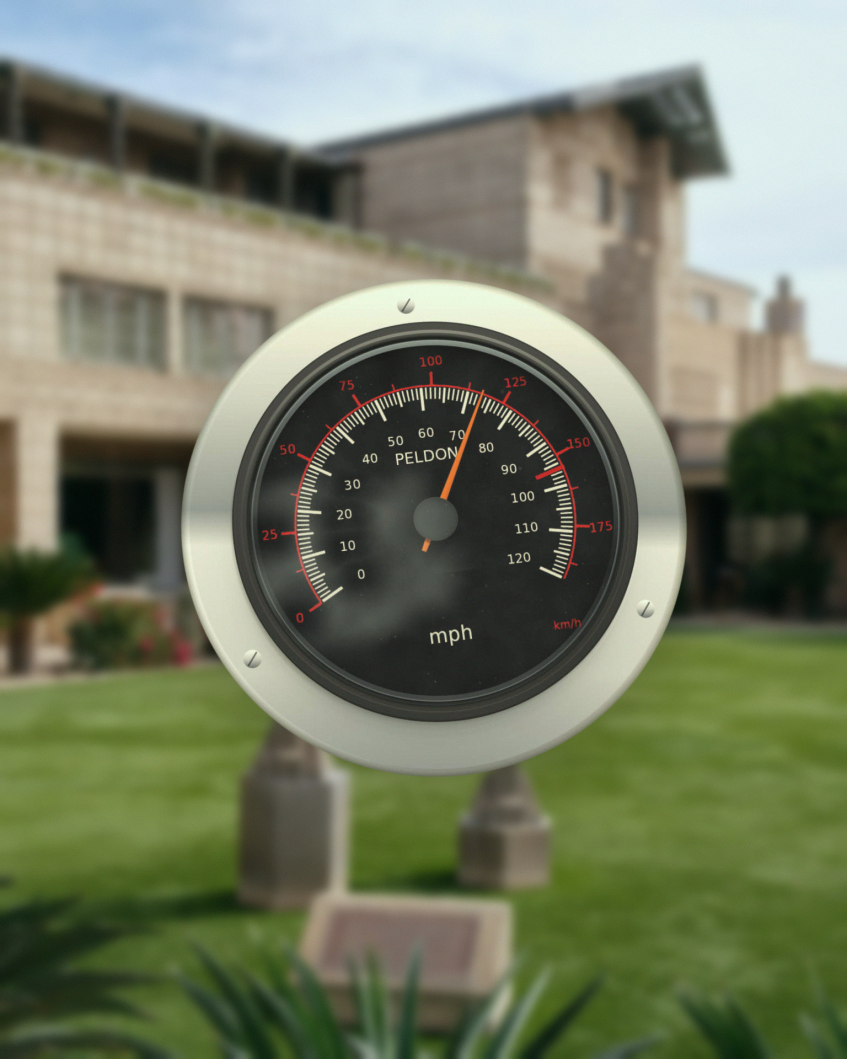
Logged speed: 73 mph
